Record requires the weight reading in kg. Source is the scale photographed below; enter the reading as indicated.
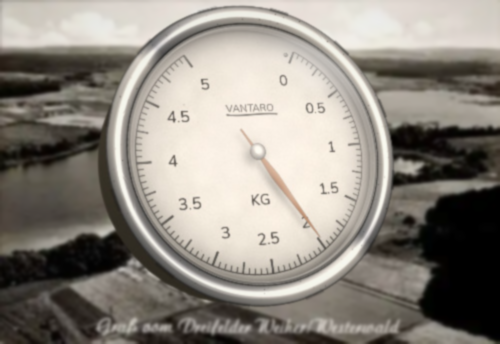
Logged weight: 2 kg
